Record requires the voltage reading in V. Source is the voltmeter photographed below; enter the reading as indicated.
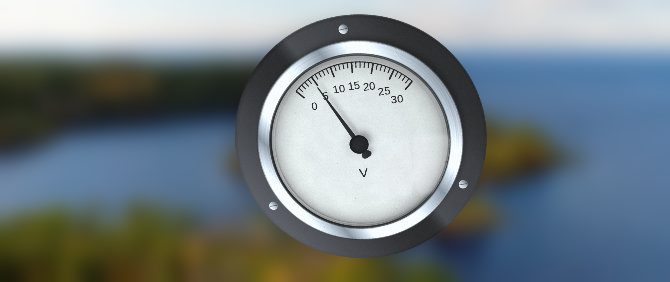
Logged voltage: 5 V
